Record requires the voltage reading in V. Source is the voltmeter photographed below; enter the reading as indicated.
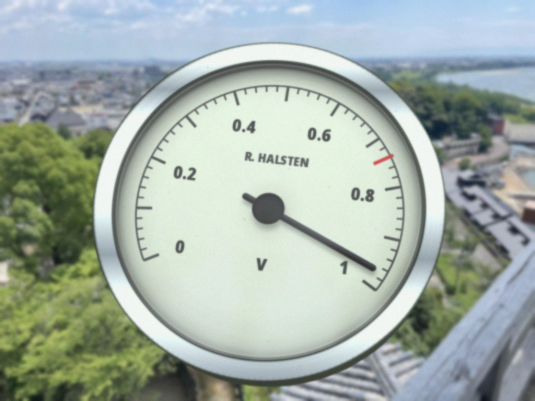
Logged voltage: 0.97 V
